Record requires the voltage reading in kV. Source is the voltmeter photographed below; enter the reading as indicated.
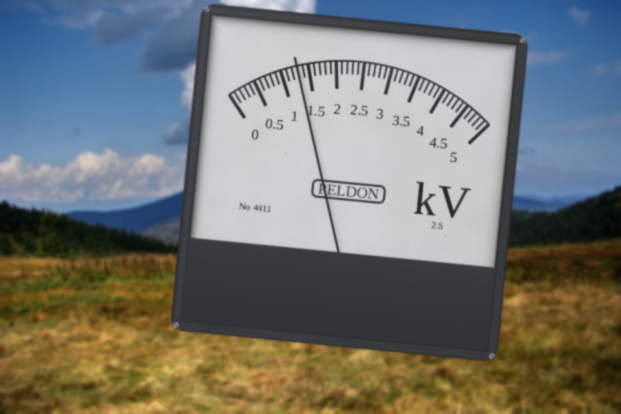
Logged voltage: 1.3 kV
